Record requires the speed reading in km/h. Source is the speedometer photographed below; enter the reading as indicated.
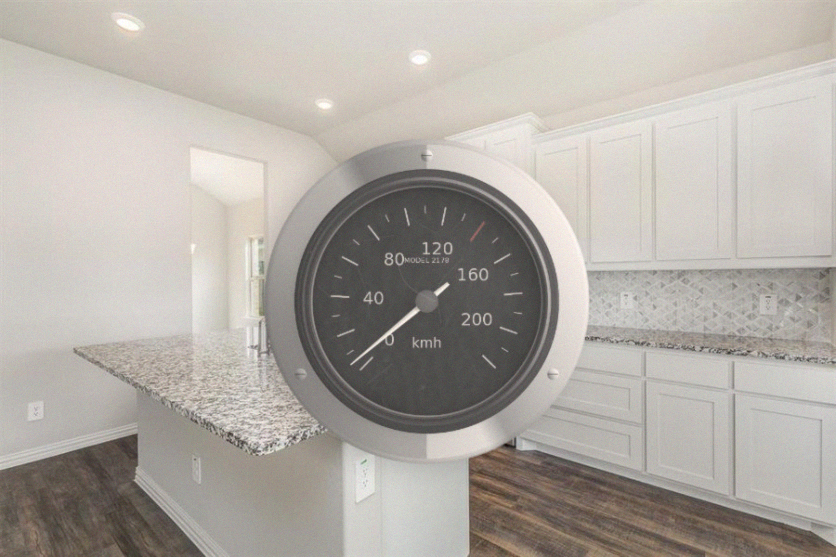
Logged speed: 5 km/h
